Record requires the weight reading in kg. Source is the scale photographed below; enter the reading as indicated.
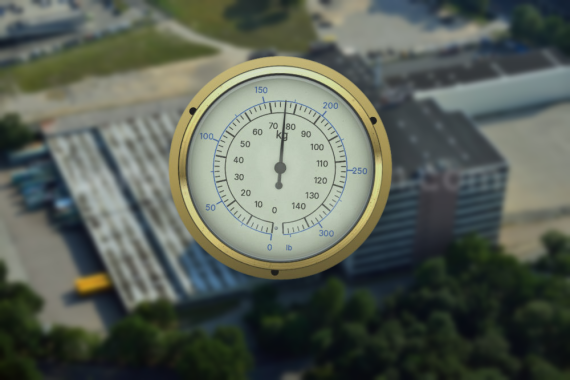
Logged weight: 76 kg
